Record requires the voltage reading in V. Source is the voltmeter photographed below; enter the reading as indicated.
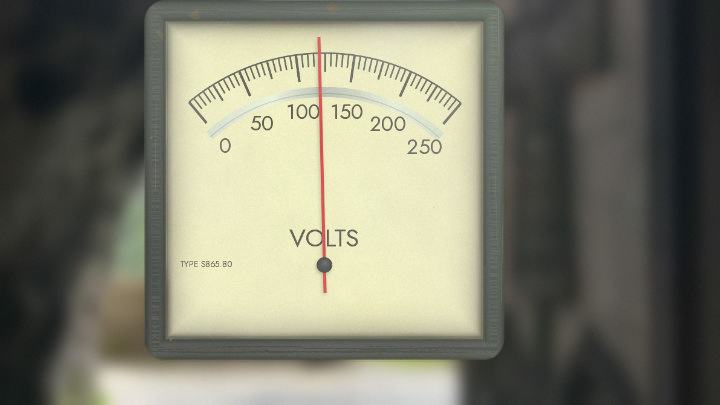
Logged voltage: 120 V
